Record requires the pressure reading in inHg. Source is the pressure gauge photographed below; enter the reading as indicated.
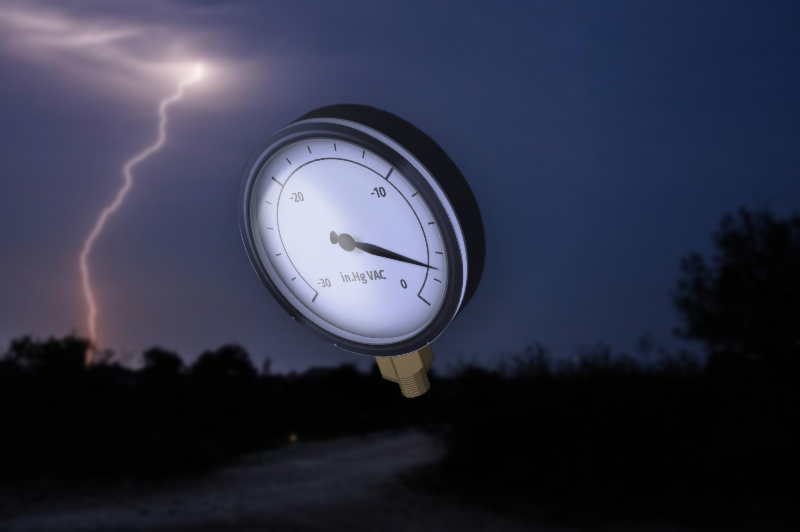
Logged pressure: -3 inHg
